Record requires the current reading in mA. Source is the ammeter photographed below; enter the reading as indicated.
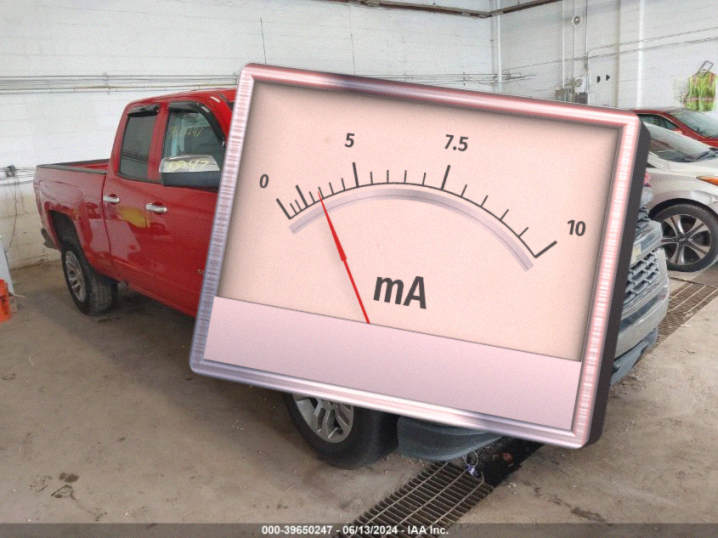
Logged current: 3.5 mA
